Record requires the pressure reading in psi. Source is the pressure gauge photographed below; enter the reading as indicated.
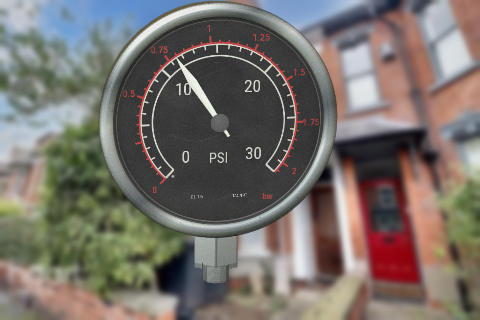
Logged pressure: 11.5 psi
